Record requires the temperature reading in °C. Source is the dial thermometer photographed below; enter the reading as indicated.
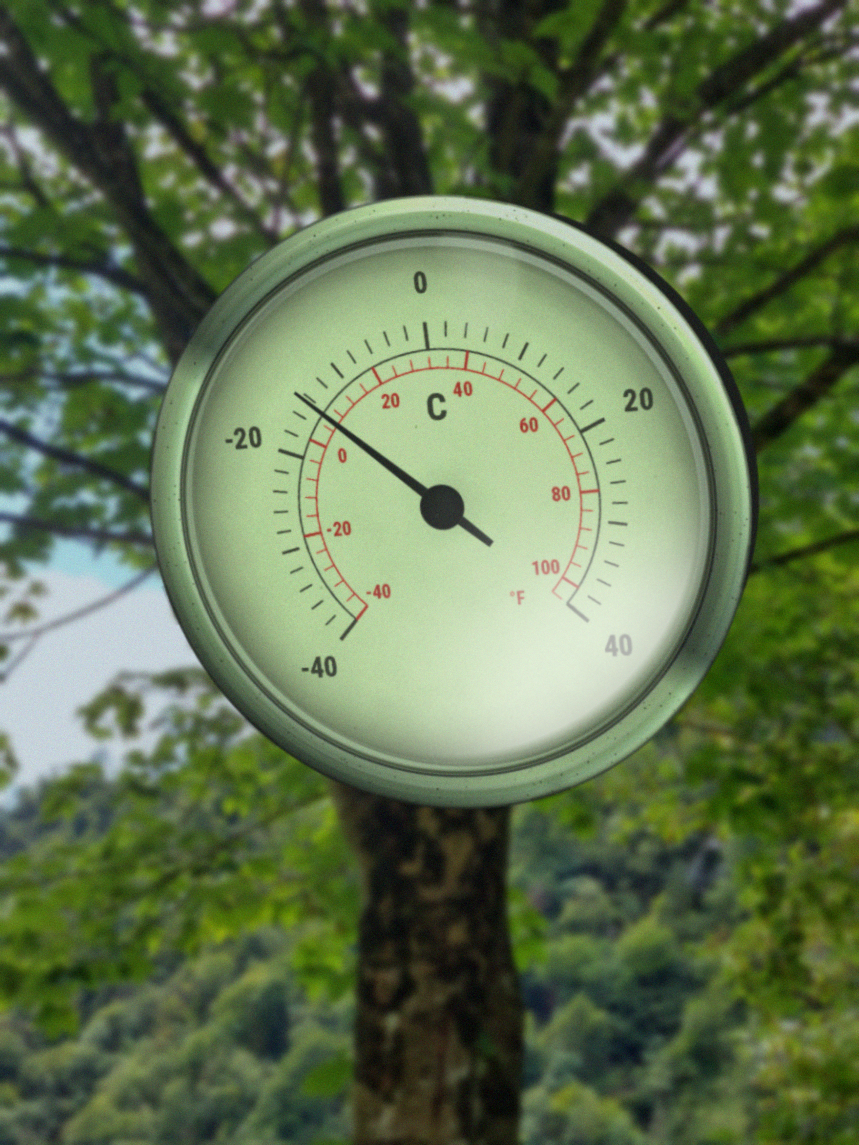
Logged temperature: -14 °C
